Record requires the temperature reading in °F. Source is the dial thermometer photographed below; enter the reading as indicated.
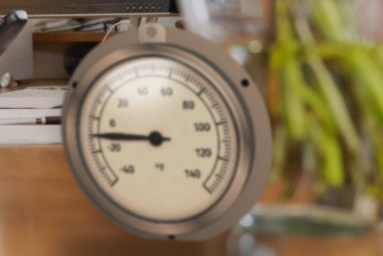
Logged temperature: -10 °F
